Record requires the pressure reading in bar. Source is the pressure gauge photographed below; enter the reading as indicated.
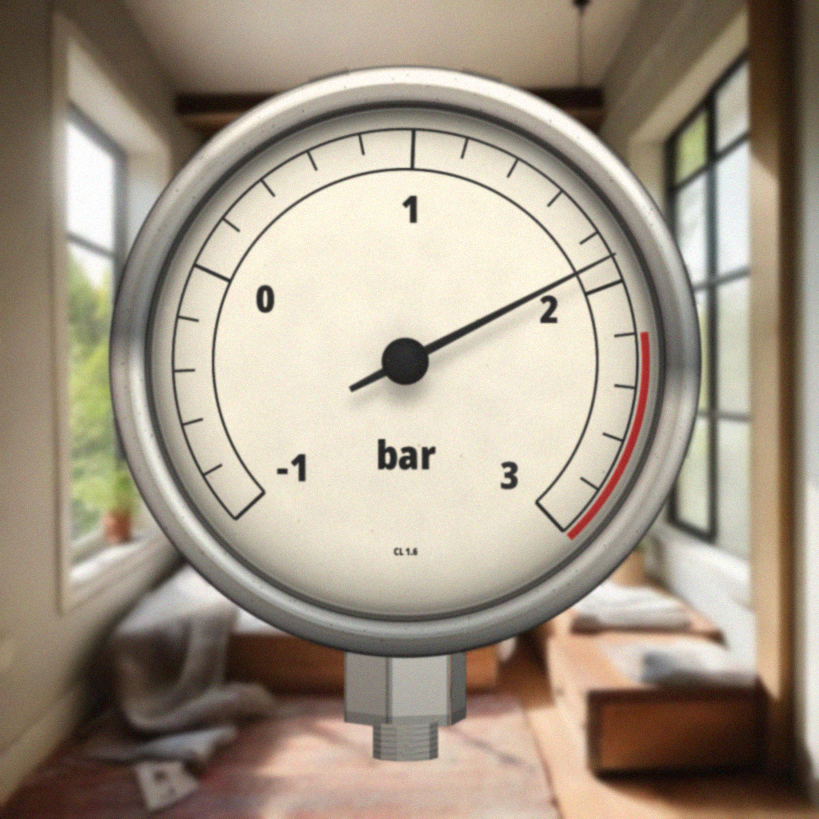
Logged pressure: 1.9 bar
